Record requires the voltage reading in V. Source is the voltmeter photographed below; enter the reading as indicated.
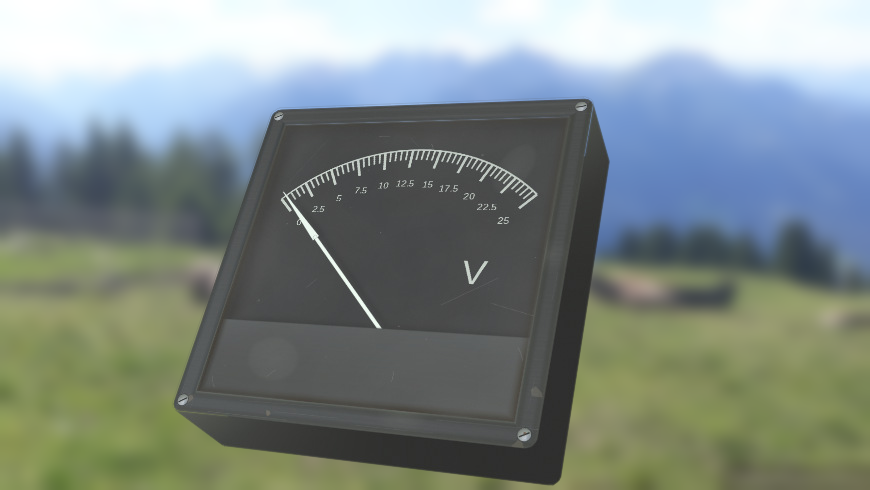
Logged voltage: 0.5 V
